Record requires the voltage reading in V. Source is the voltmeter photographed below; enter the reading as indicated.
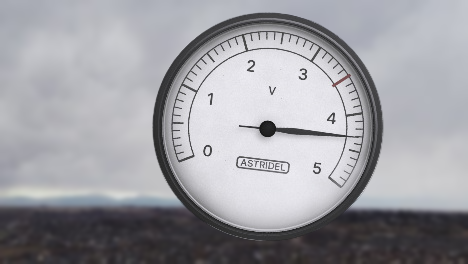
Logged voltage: 4.3 V
